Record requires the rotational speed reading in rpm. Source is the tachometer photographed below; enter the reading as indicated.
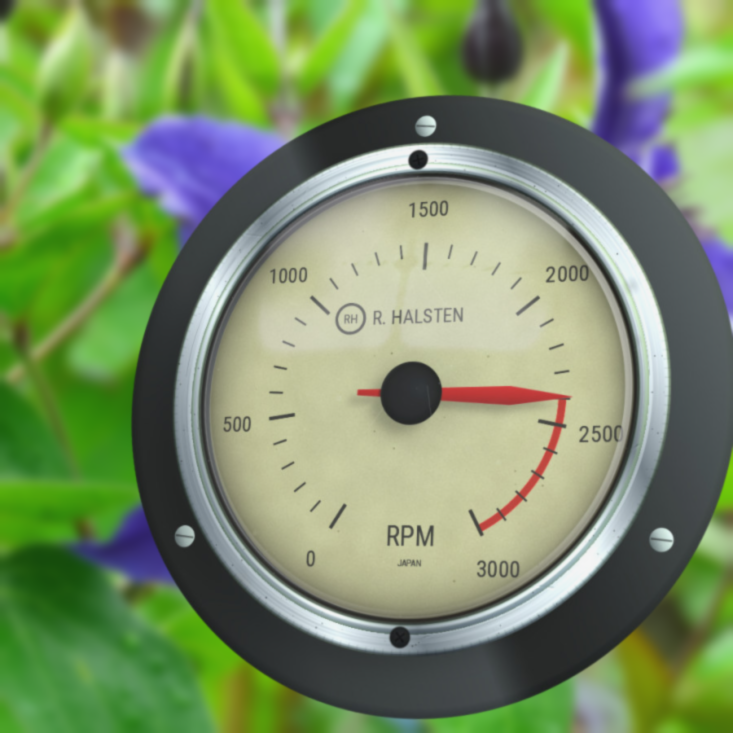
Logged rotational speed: 2400 rpm
